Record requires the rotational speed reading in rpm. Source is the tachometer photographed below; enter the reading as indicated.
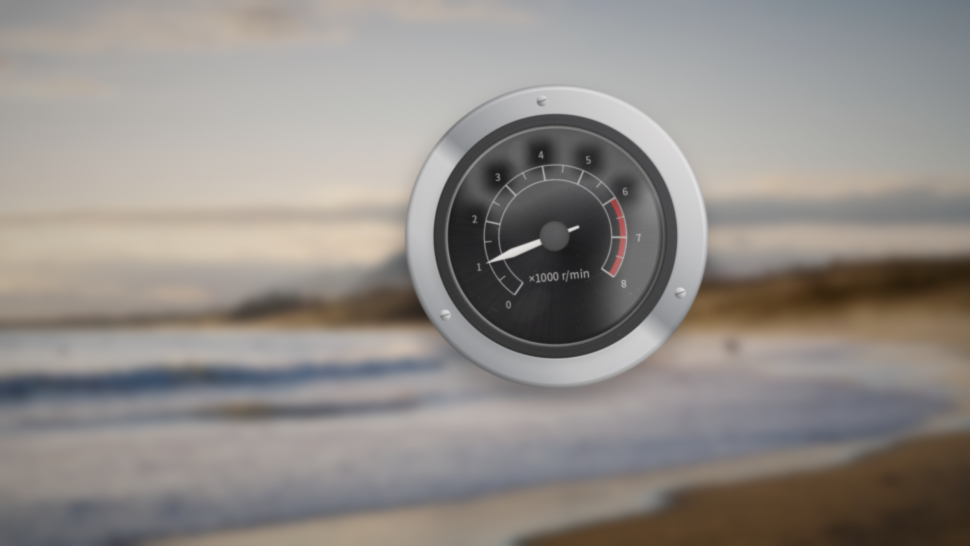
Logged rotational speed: 1000 rpm
